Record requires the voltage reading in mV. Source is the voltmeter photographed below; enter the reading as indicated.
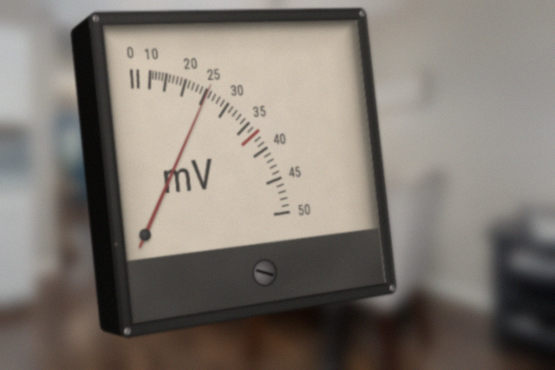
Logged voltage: 25 mV
